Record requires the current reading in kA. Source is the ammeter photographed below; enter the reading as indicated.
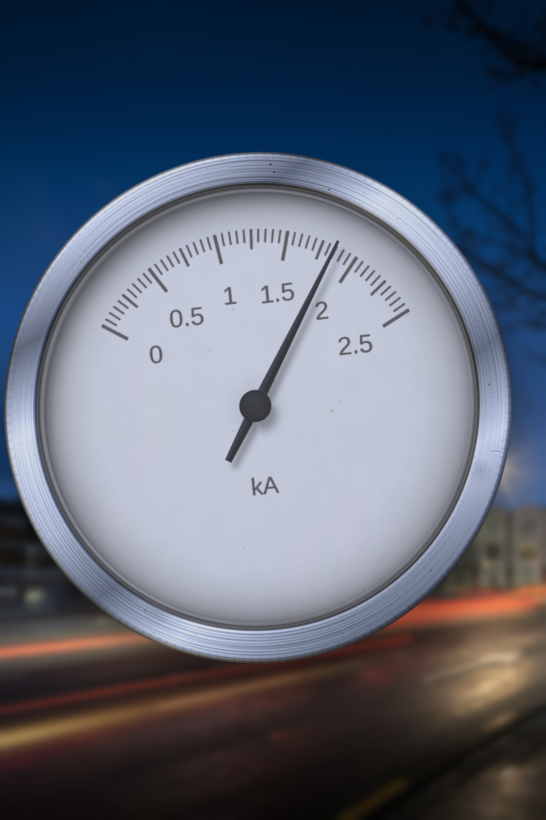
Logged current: 1.85 kA
